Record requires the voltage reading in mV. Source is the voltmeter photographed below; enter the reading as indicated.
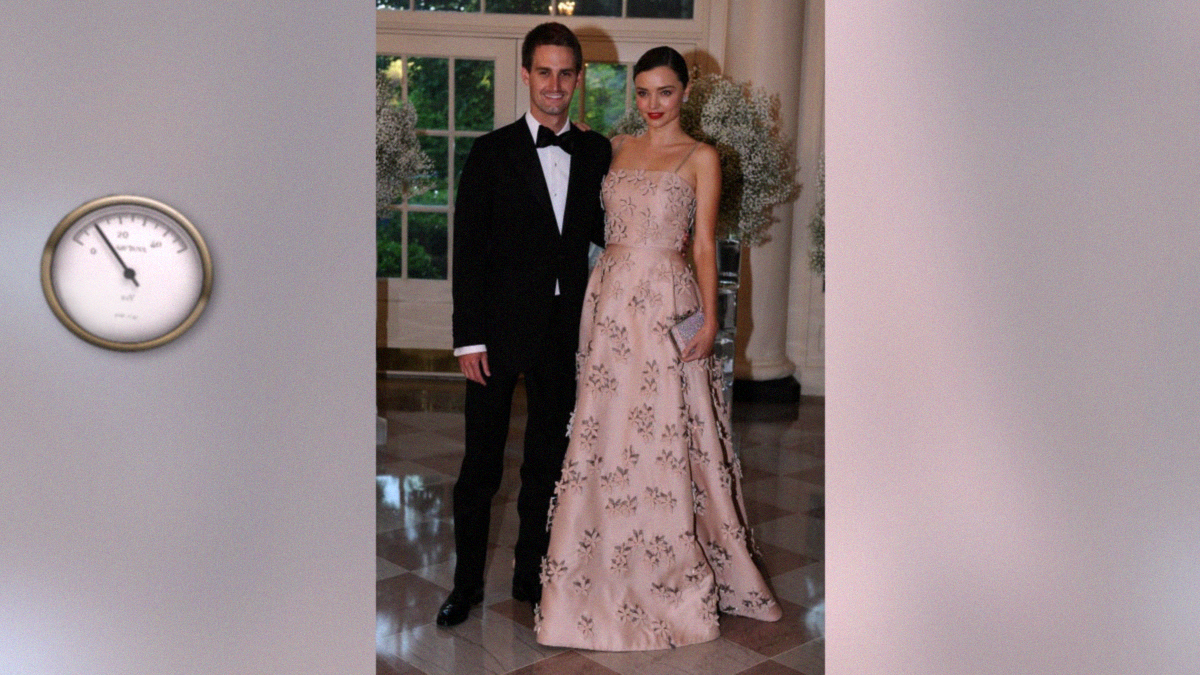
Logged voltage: 10 mV
